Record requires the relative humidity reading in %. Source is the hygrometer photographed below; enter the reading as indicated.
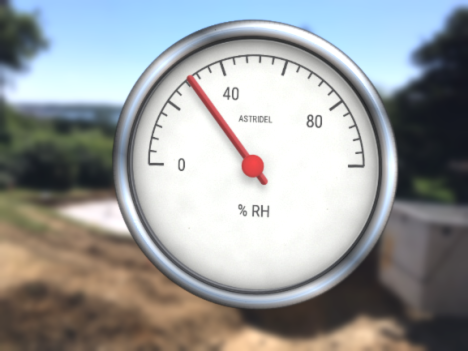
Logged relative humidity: 30 %
